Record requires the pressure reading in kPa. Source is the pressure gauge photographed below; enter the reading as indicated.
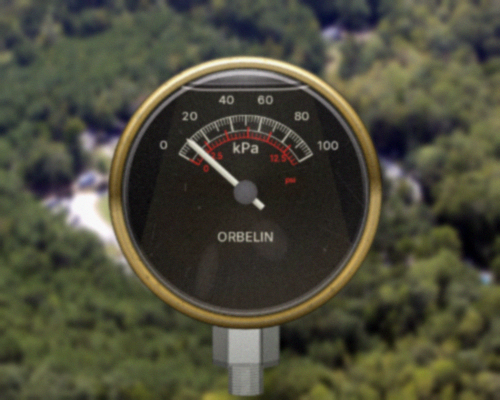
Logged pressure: 10 kPa
